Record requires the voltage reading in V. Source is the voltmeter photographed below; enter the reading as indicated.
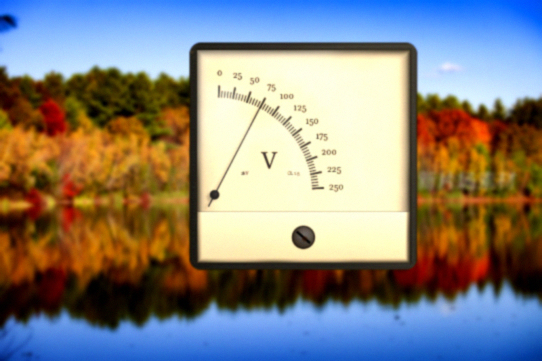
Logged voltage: 75 V
